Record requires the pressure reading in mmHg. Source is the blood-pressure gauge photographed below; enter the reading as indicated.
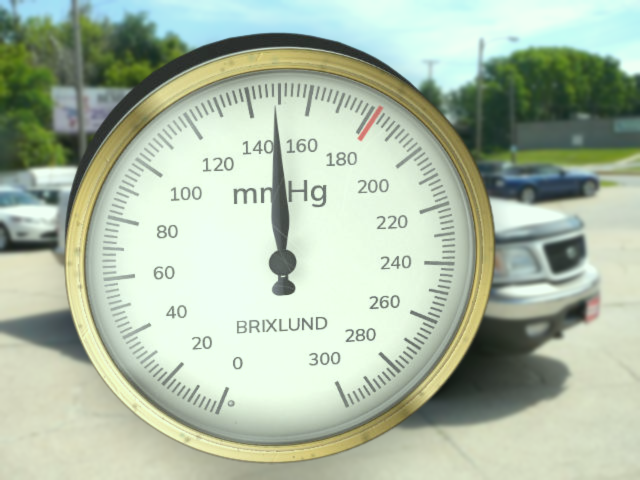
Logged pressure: 148 mmHg
